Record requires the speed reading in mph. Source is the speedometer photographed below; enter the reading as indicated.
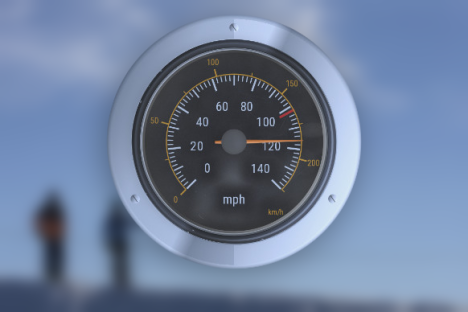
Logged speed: 116 mph
